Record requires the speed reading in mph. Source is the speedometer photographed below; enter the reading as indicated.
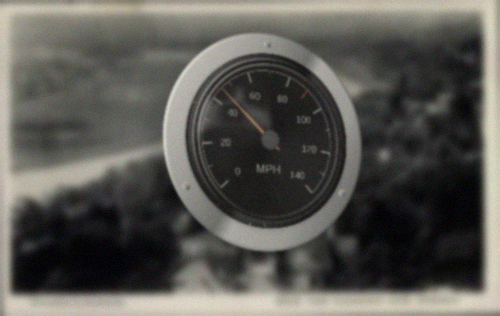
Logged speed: 45 mph
